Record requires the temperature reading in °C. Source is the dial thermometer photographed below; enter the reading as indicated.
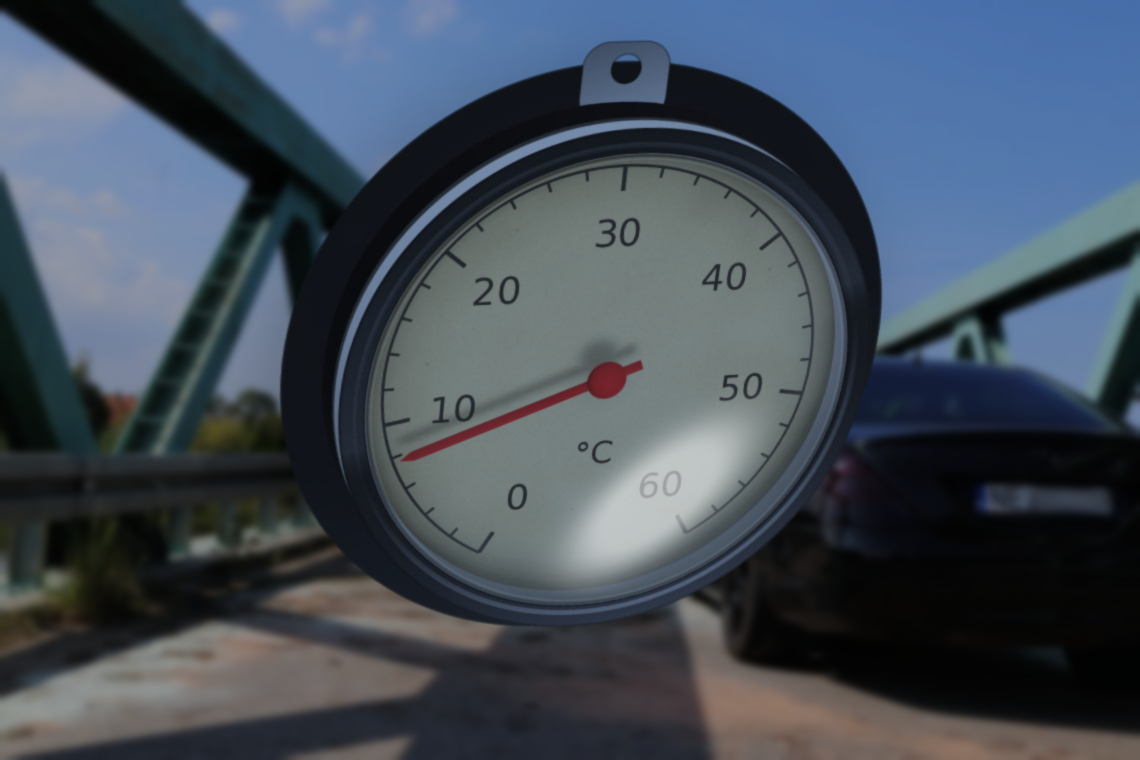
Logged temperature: 8 °C
